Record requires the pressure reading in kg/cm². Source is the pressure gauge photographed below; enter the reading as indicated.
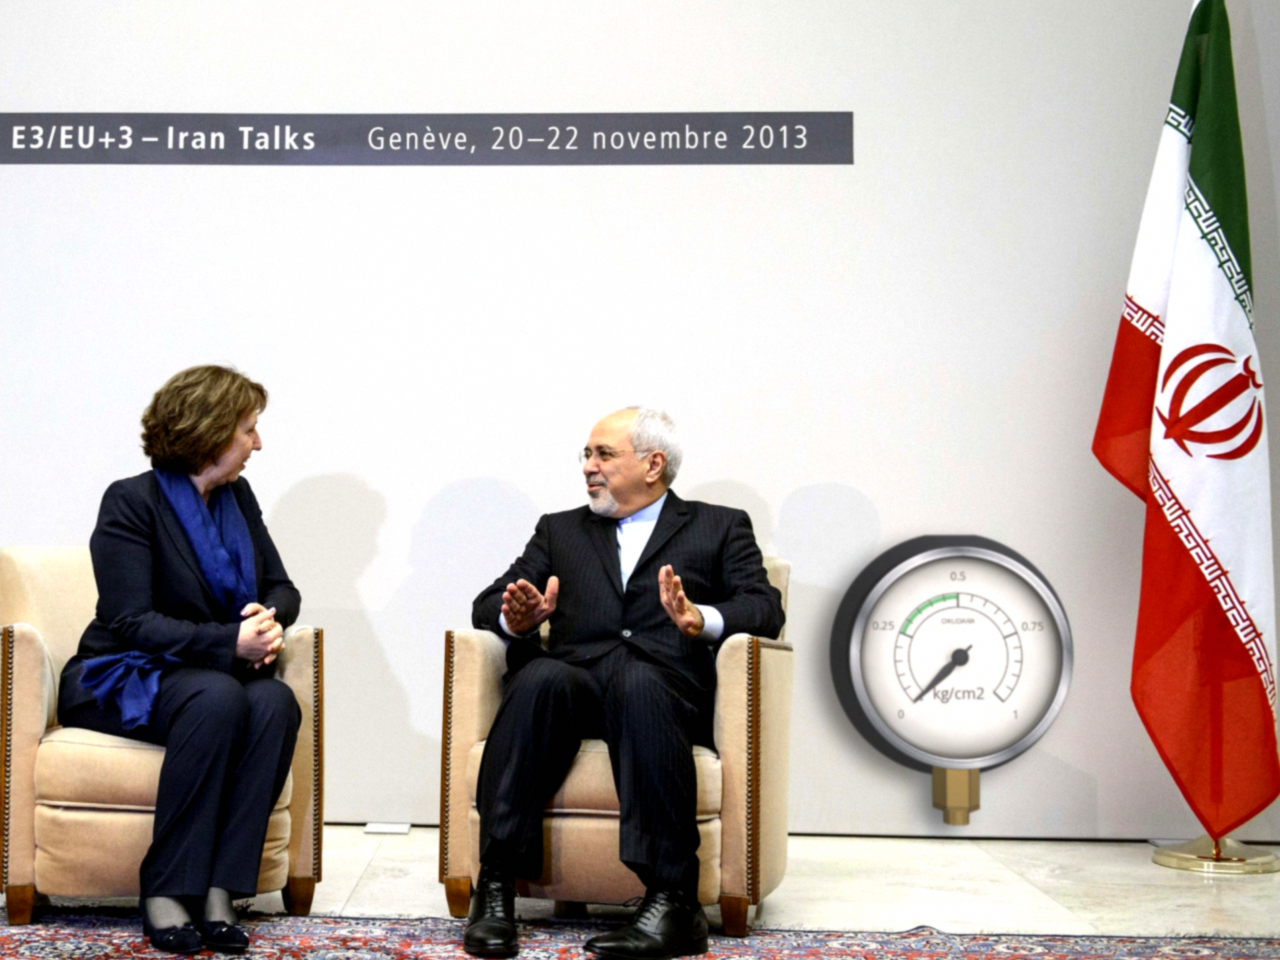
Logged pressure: 0 kg/cm²
